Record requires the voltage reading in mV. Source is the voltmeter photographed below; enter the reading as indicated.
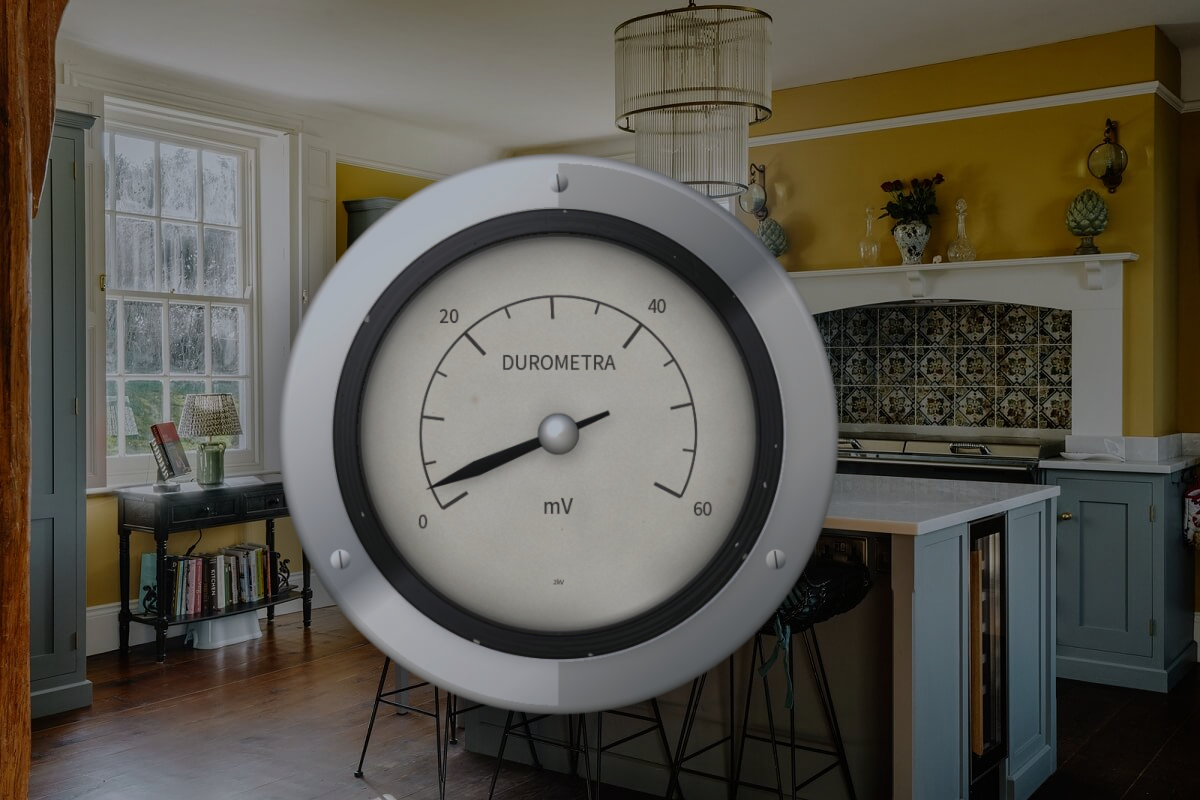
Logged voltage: 2.5 mV
